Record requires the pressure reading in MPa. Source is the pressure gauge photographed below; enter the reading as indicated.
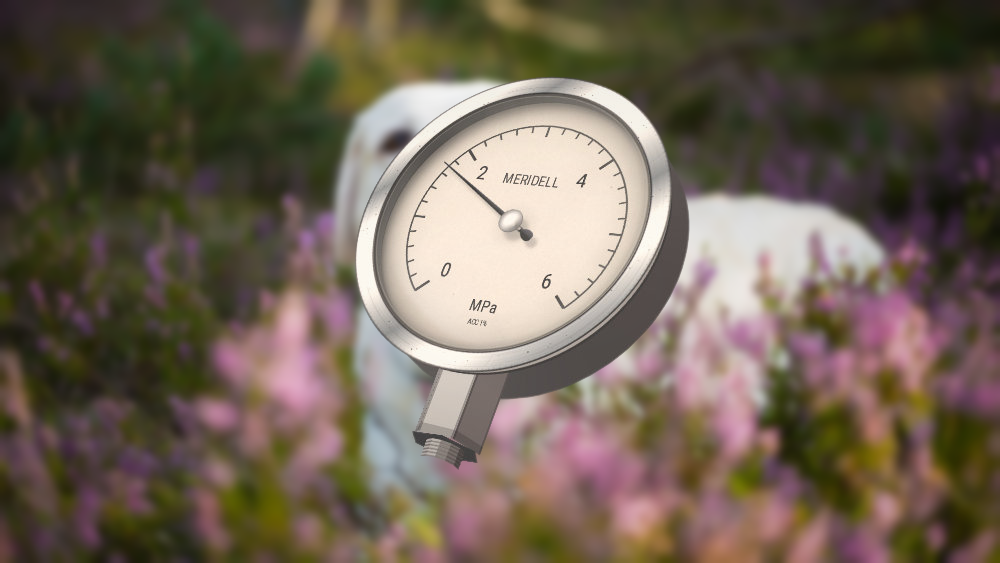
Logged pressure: 1.7 MPa
